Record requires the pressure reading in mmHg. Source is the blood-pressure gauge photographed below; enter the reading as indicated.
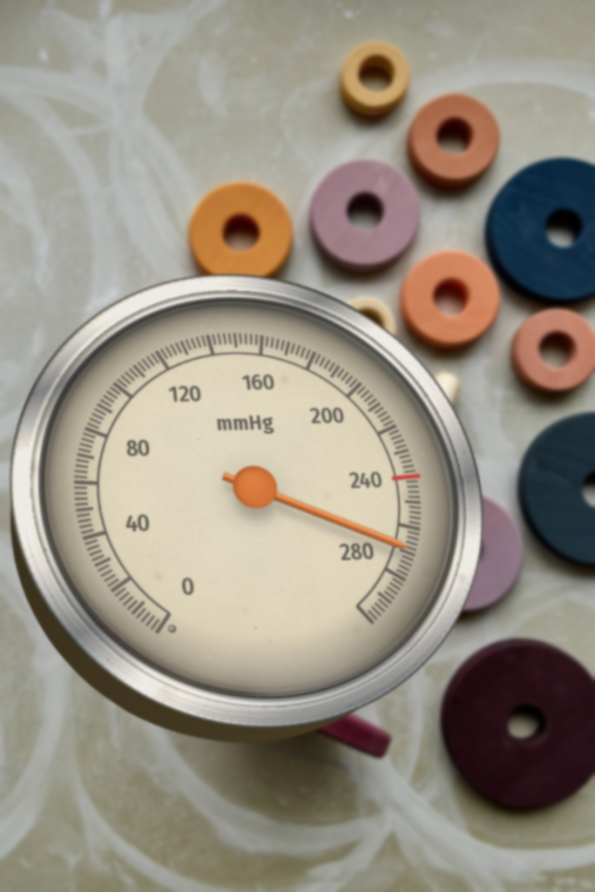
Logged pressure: 270 mmHg
